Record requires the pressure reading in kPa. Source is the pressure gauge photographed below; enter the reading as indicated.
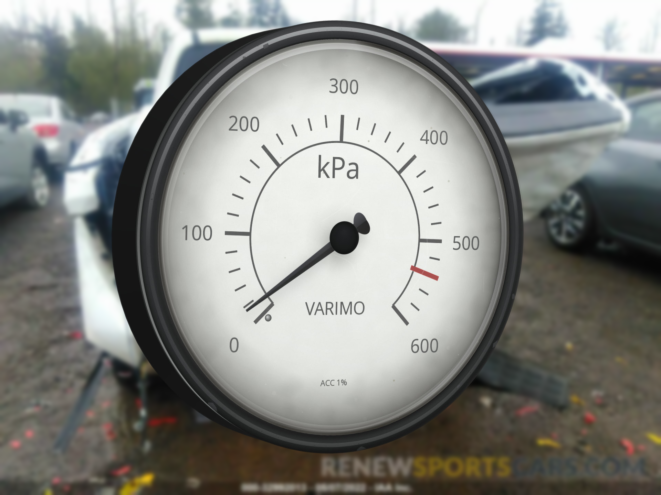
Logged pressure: 20 kPa
